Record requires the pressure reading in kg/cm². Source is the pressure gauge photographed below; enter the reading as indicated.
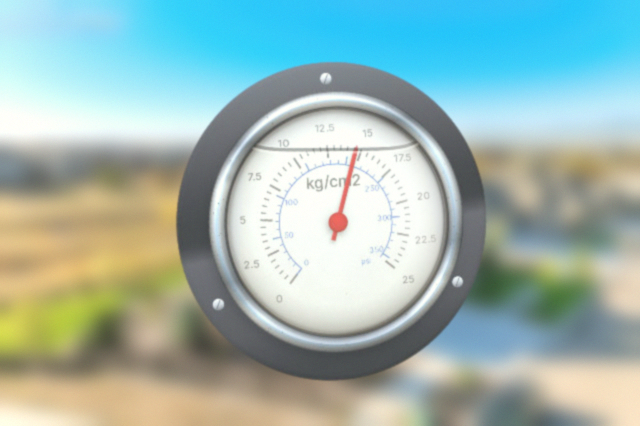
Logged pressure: 14.5 kg/cm²
